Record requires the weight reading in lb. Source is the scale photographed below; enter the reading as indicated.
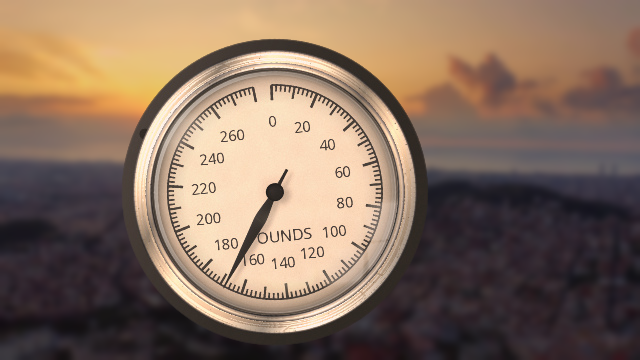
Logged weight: 168 lb
